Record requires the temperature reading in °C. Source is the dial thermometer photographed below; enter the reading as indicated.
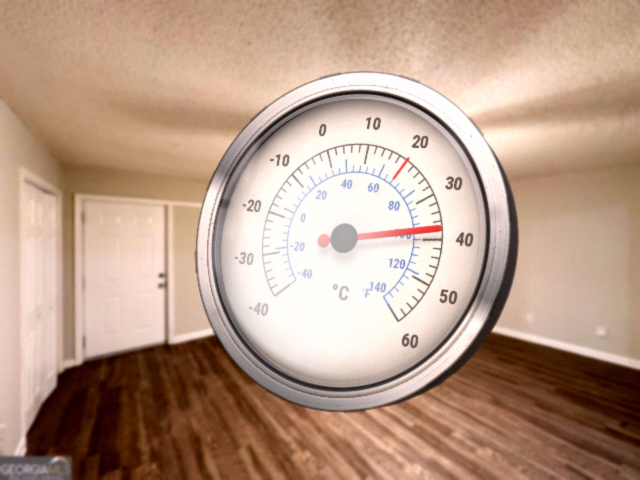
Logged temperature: 38 °C
